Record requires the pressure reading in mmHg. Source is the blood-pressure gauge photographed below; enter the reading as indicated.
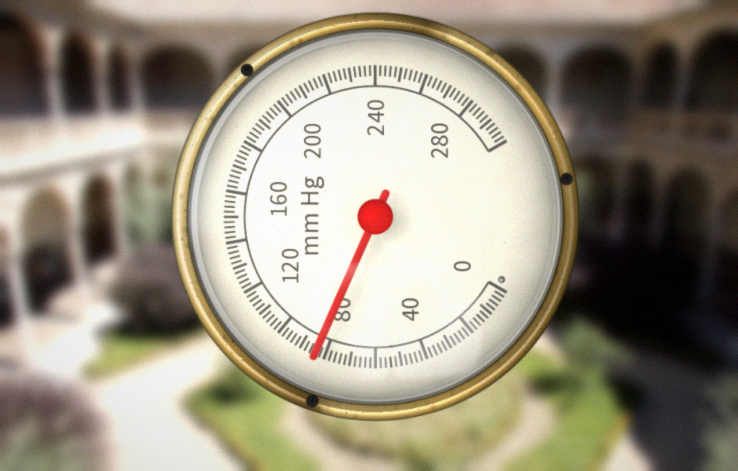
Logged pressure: 84 mmHg
